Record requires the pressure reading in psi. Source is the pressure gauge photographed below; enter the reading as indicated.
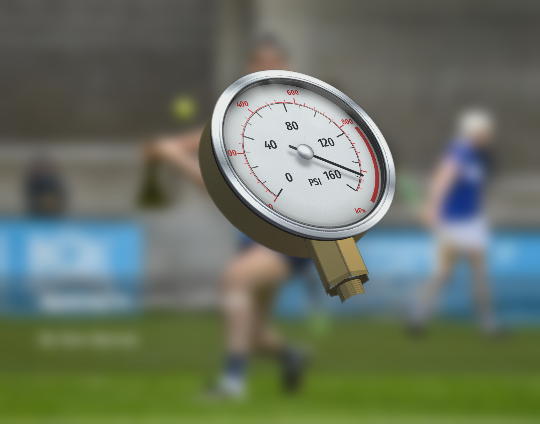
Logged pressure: 150 psi
